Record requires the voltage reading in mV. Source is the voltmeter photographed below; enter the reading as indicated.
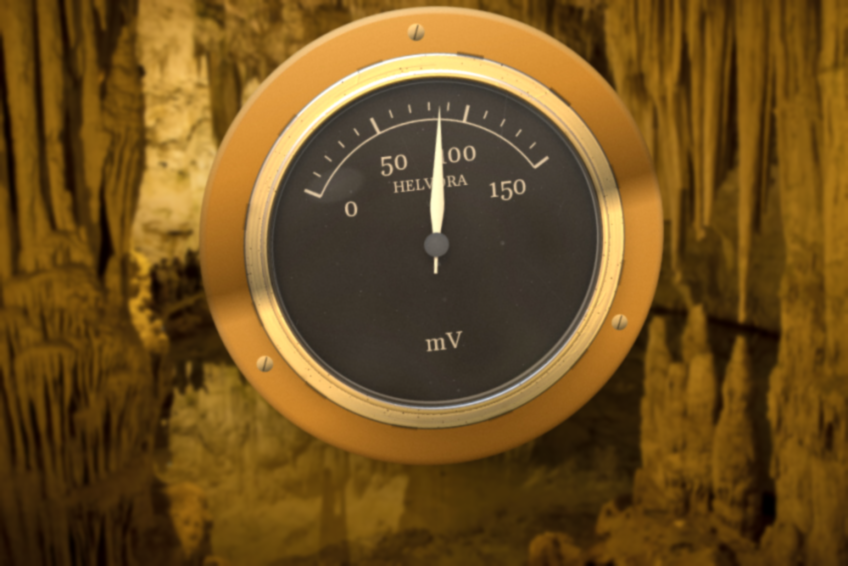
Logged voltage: 85 mV
